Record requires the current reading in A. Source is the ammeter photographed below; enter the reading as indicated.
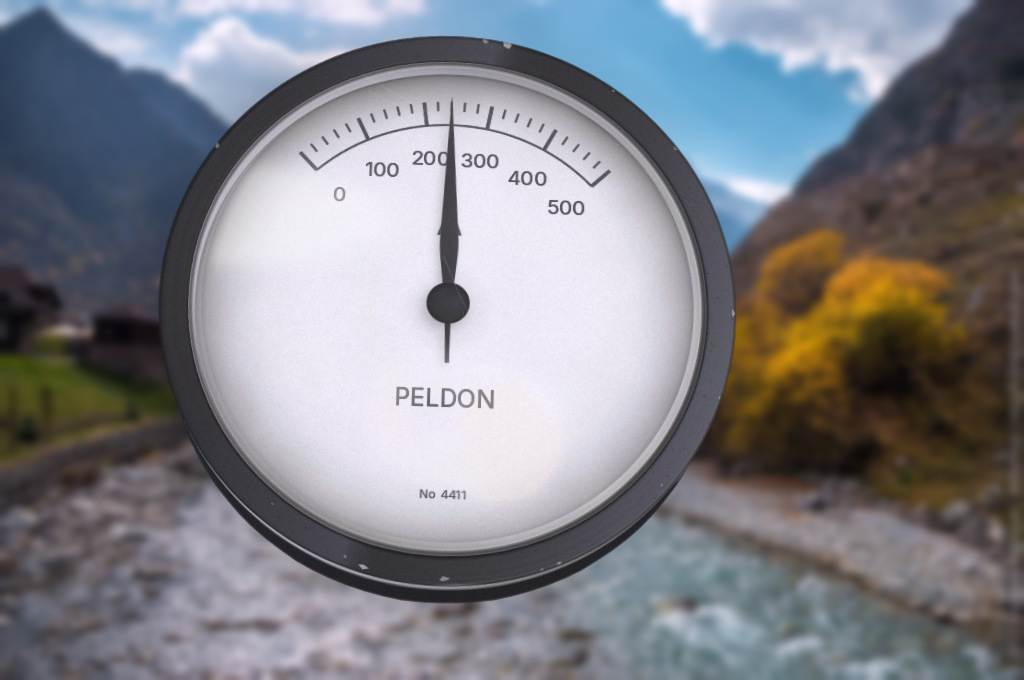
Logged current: 240 A
